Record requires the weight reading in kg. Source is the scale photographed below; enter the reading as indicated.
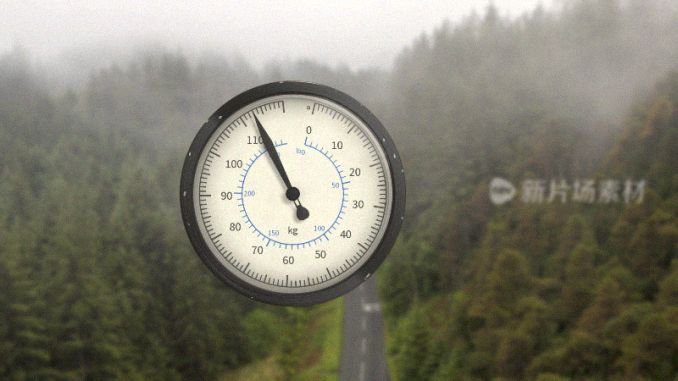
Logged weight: 113 kg
